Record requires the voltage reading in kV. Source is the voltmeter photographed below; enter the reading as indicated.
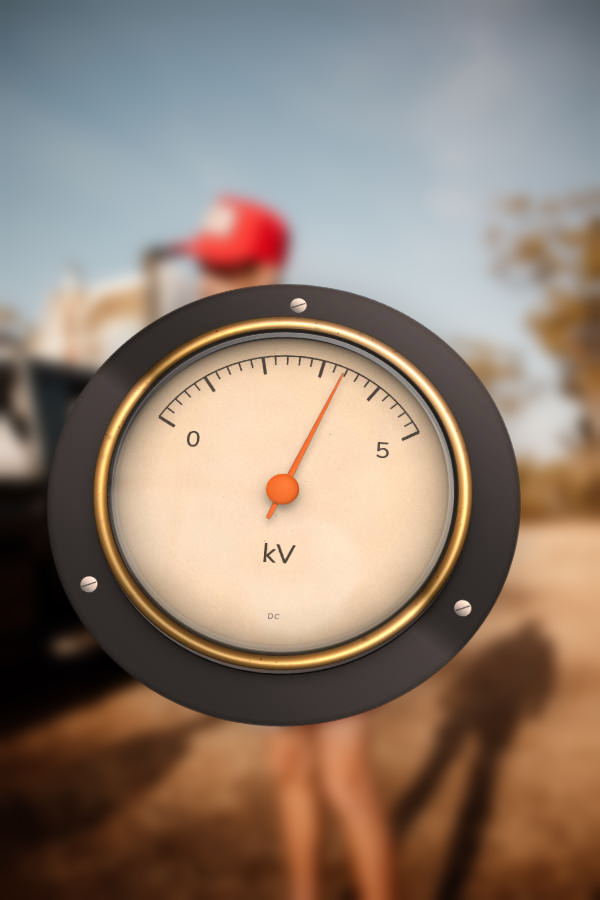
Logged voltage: 3.4 kV
